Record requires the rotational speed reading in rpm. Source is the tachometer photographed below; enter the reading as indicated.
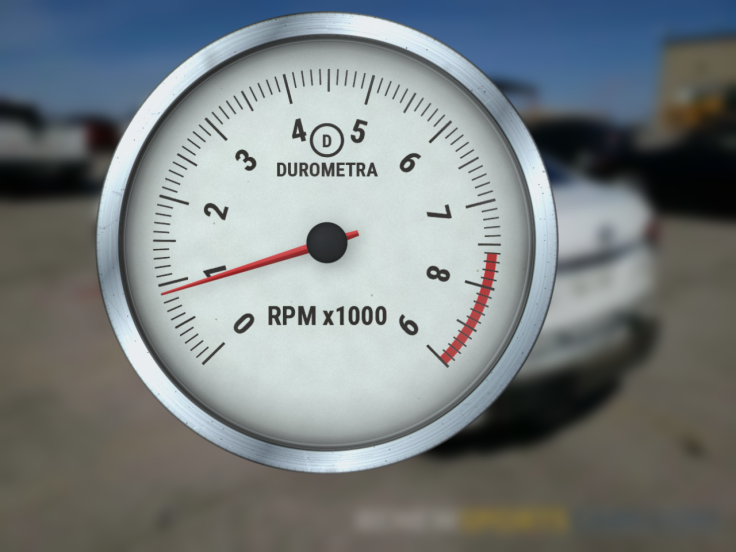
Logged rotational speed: 900 rpm
